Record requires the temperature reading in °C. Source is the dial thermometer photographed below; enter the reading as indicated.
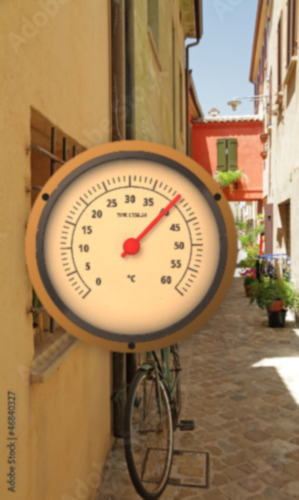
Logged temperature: 40 °C
